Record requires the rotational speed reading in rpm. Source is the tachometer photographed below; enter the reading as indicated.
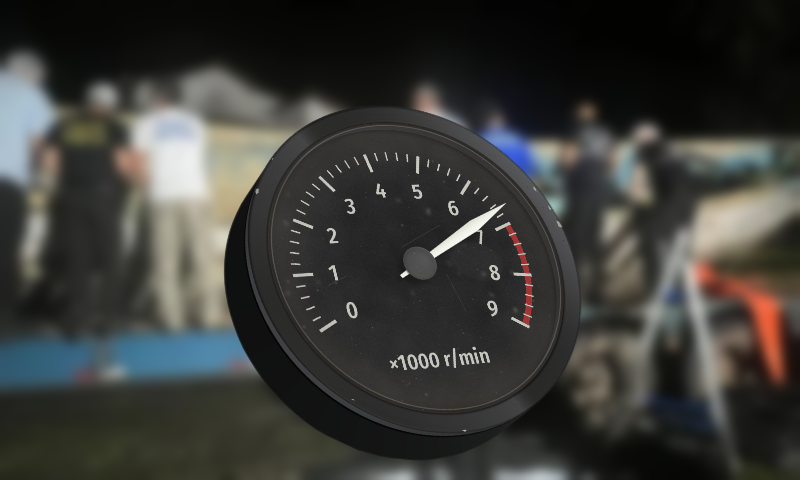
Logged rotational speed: 6700 rpm
